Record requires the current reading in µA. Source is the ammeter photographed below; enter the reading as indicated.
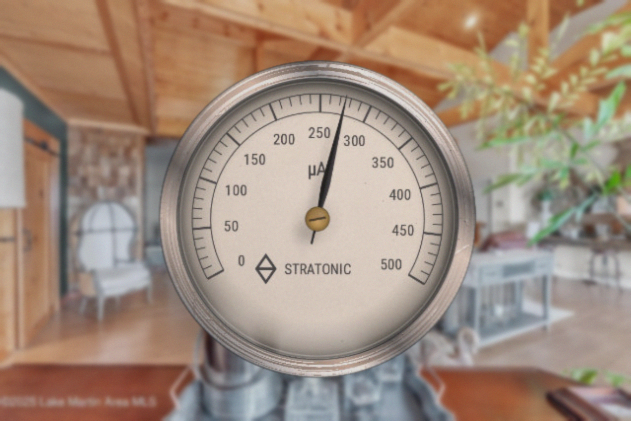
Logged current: 275 µA
